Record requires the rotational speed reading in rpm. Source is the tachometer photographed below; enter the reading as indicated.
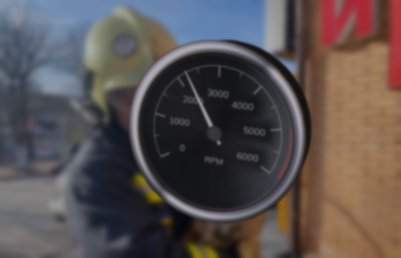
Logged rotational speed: 2250 rpm
